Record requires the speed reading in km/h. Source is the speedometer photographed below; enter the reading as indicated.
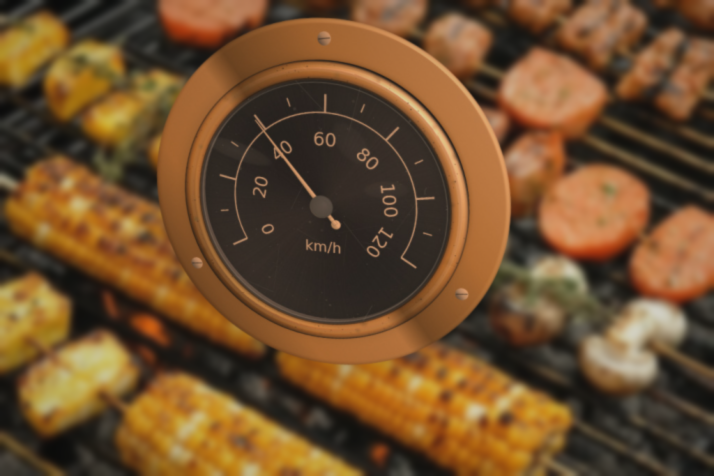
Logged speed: 40 km/h
